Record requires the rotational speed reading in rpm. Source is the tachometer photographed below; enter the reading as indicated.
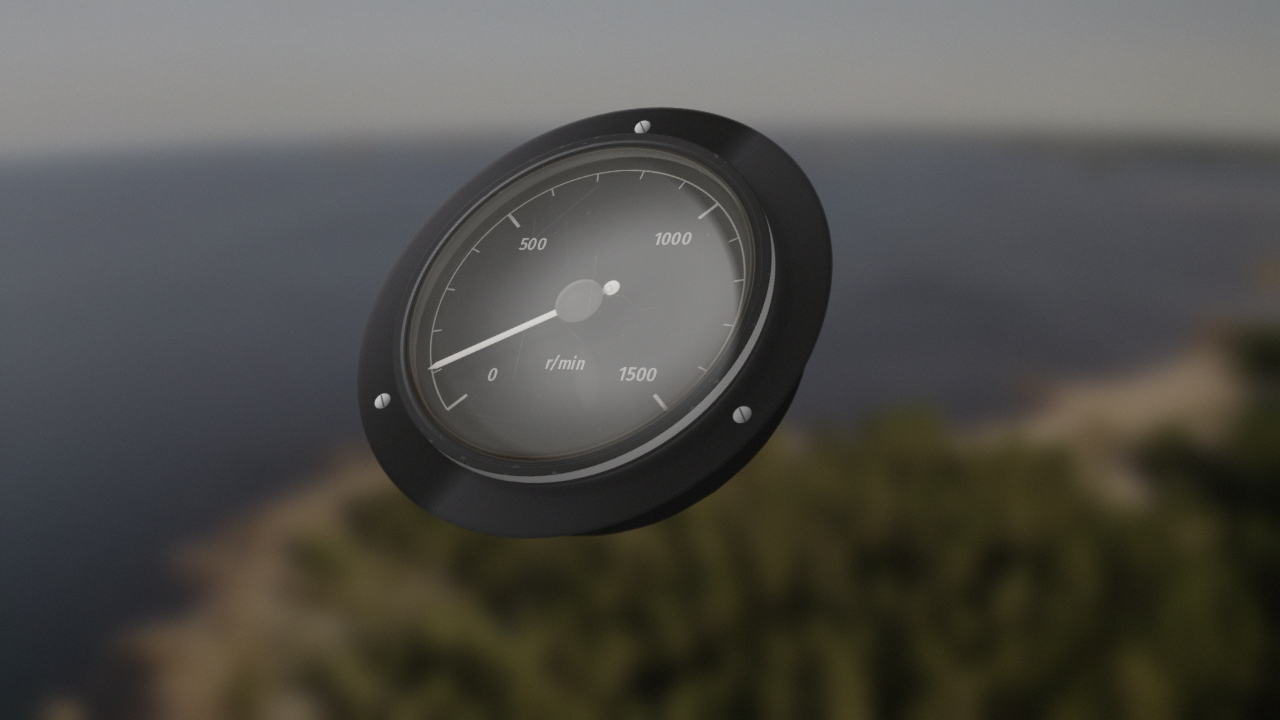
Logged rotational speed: 100 rpm
